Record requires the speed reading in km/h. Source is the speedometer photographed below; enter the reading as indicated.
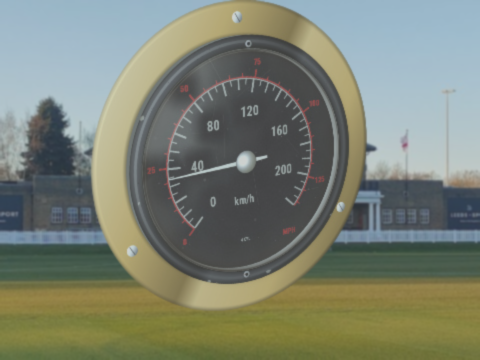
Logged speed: 35 km/h
